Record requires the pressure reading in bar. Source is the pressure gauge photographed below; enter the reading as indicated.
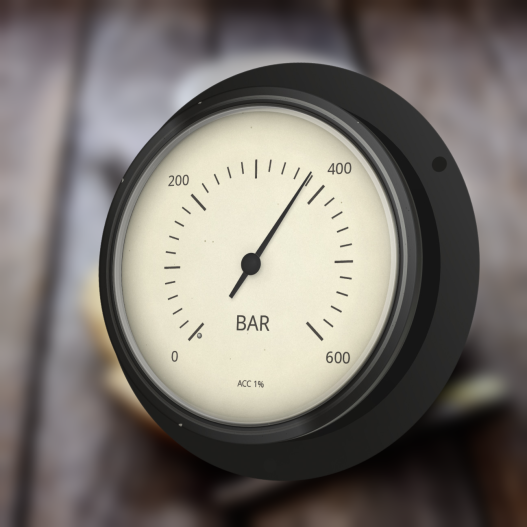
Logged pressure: 380 bar
